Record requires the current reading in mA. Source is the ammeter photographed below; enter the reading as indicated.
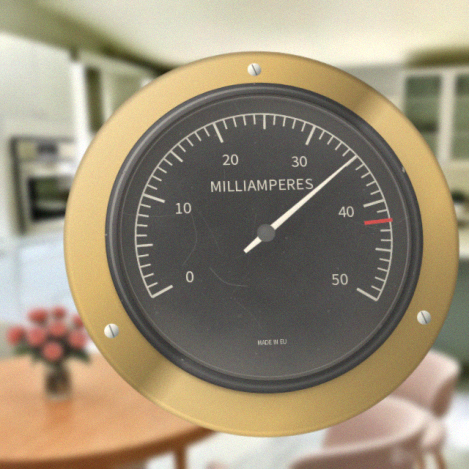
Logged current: 35 mA
